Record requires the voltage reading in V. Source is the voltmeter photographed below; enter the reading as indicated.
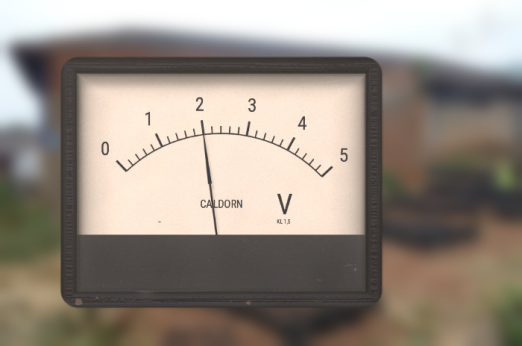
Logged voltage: 2 V
